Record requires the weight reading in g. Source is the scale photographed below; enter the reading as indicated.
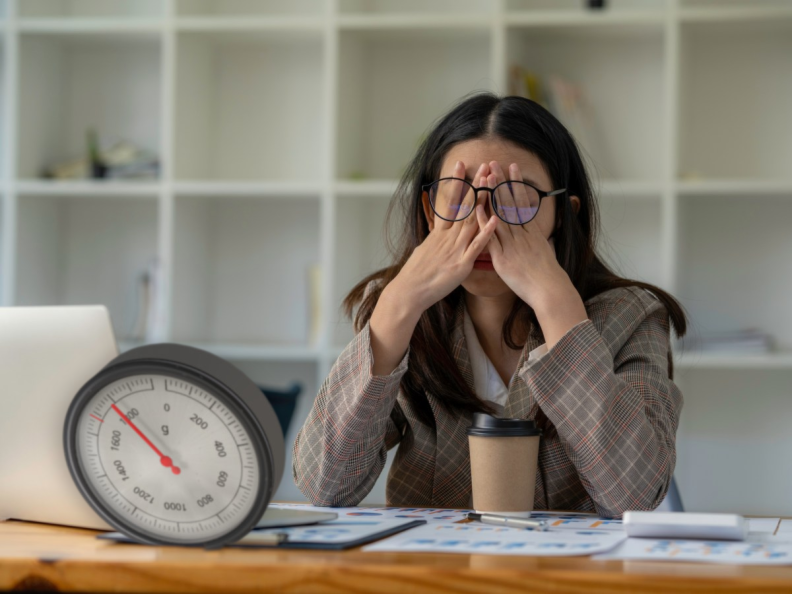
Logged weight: 1800 g
